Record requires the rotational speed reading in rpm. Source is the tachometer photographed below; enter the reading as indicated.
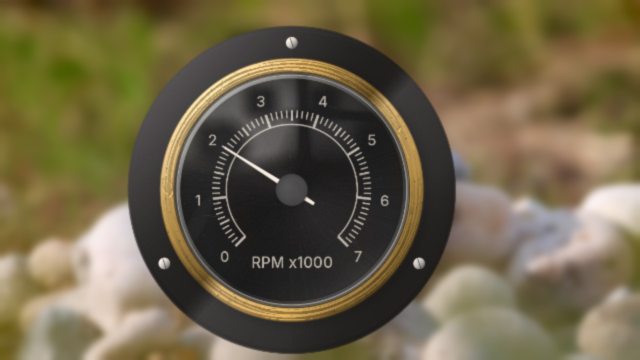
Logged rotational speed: 2000 rpm
